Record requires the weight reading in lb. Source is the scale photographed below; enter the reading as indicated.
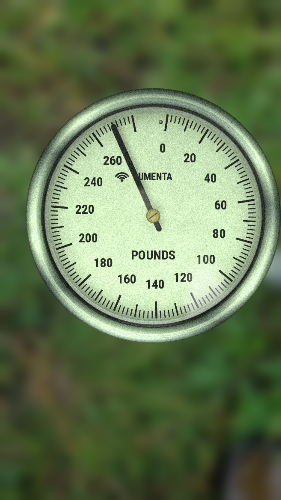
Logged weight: 270 lb
